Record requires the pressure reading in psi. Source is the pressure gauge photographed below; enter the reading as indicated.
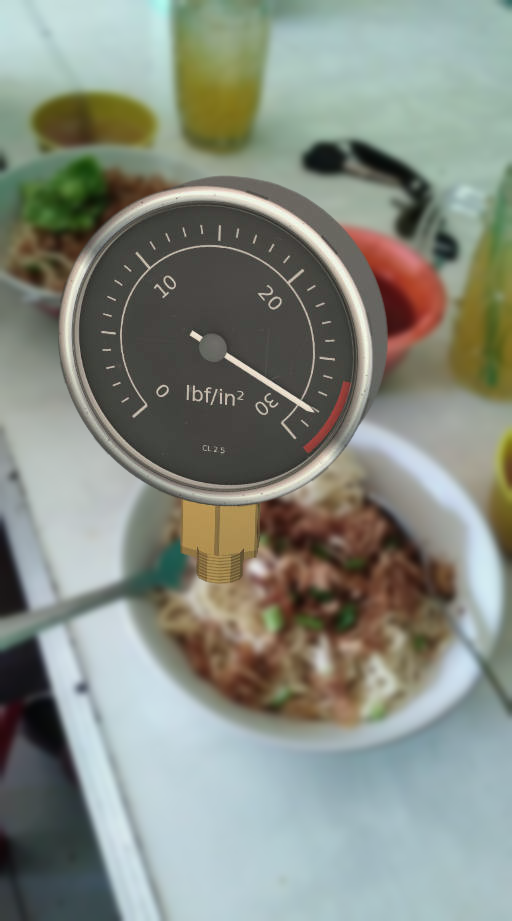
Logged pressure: 28 psi
